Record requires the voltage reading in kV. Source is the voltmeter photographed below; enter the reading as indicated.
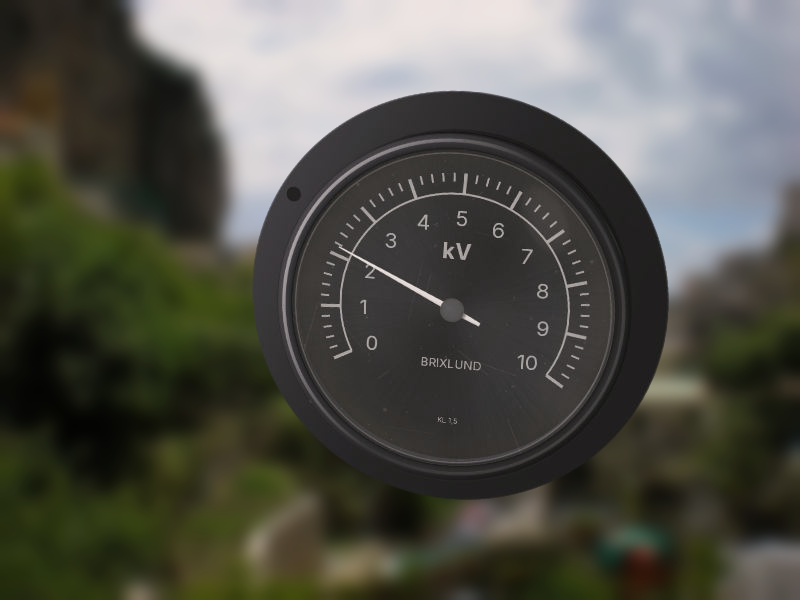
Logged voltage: 2.2 kV
